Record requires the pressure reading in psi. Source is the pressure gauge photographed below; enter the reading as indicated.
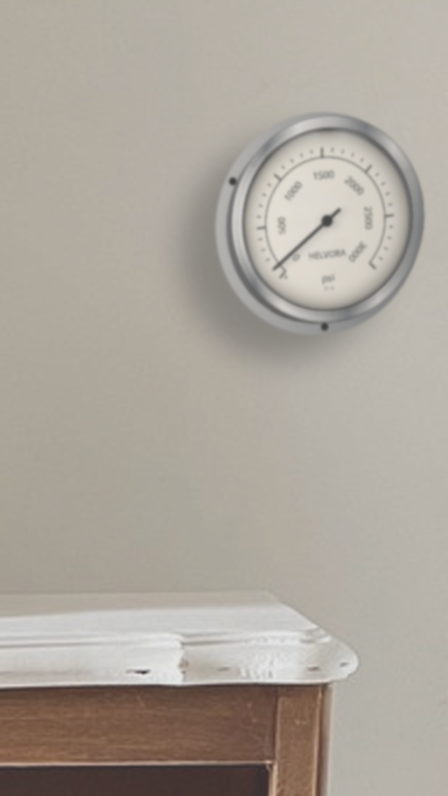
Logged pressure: 100 psi
